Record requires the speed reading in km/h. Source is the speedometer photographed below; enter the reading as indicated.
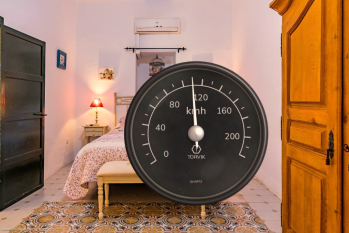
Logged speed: 110 km/h
